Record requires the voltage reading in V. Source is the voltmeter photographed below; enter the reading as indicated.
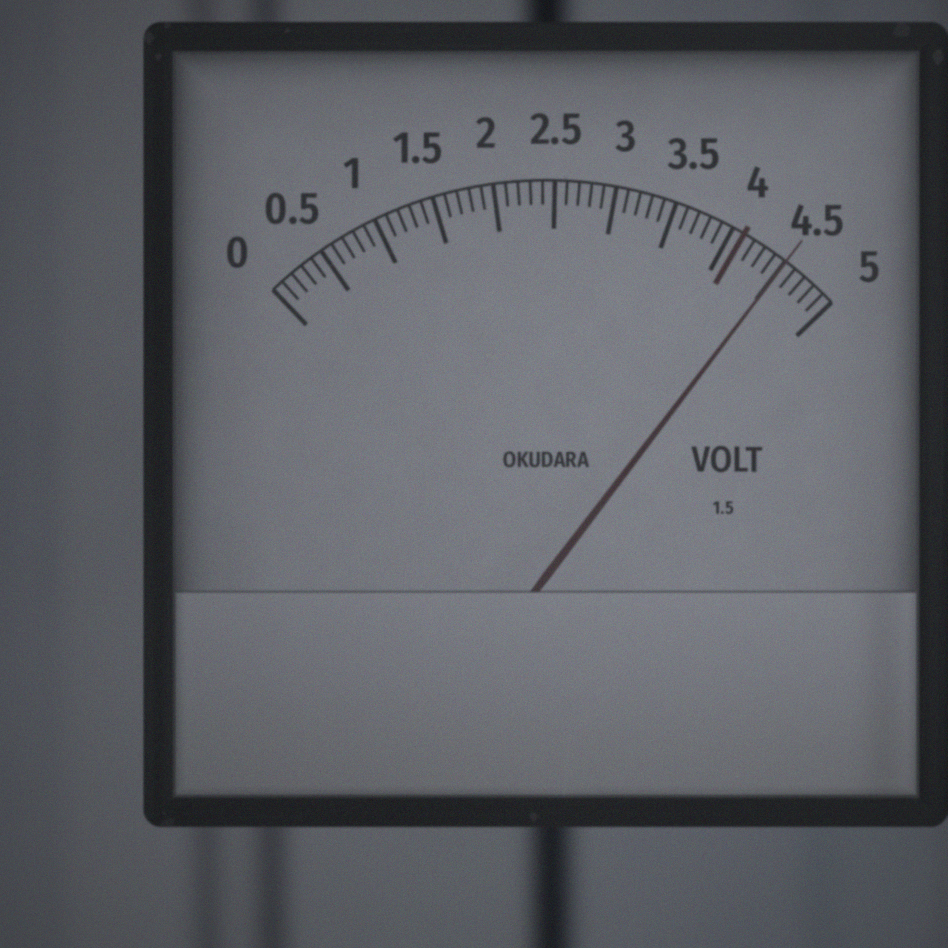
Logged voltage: 4.5 V
